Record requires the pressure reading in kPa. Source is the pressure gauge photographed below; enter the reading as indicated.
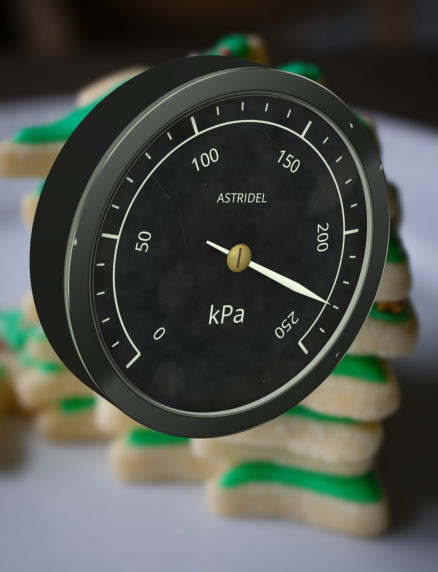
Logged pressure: 230 kPa
